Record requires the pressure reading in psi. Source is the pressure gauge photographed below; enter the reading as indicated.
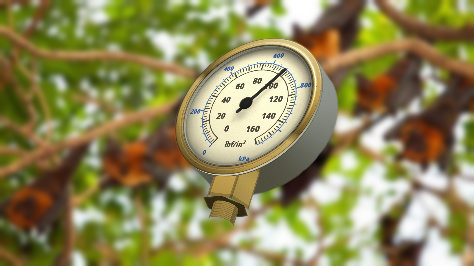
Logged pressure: 100 psi
